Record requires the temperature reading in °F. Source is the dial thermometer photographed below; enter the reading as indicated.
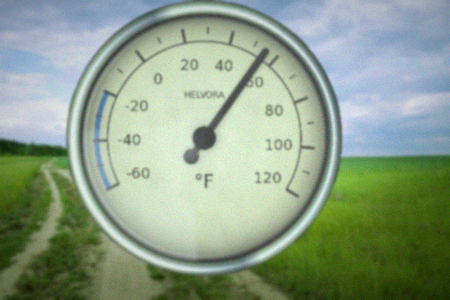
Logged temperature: 55 °F
